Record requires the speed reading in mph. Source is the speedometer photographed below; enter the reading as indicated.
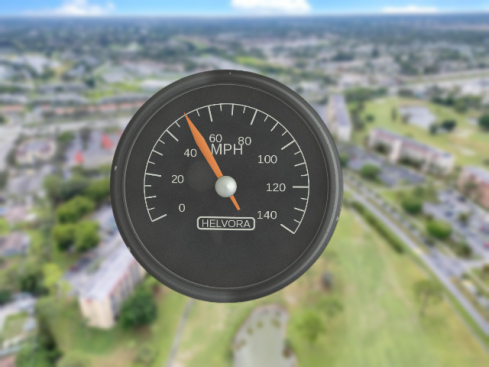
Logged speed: 50 mph
